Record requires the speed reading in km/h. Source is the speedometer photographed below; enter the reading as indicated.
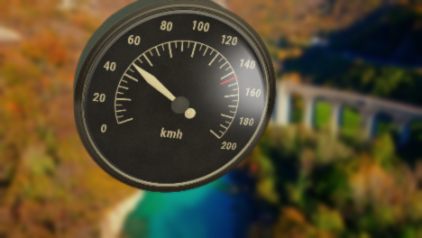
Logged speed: 50 km/h
